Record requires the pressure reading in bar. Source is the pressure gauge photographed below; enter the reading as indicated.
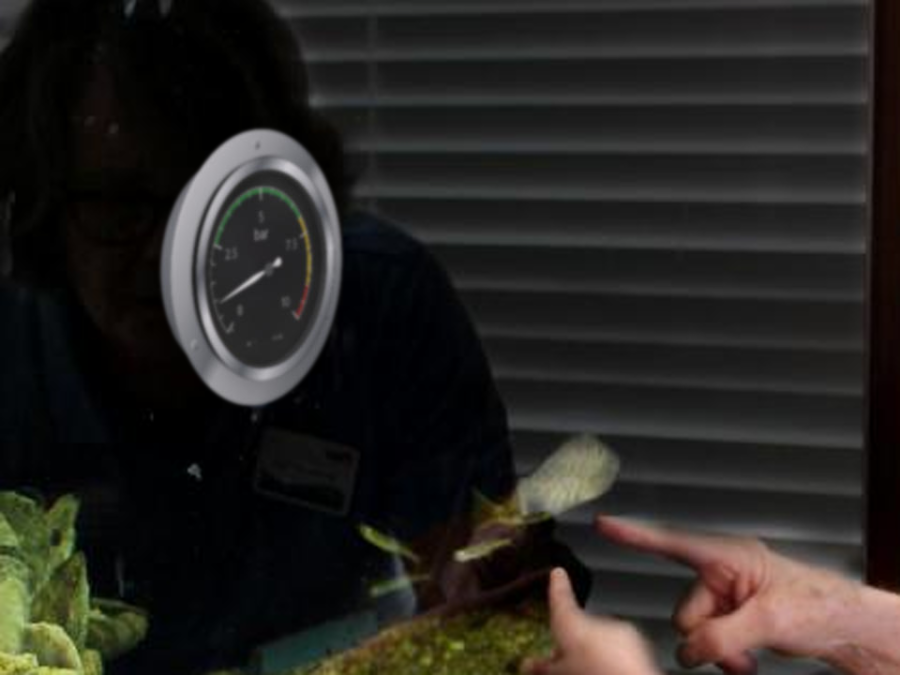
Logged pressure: 1 bar
